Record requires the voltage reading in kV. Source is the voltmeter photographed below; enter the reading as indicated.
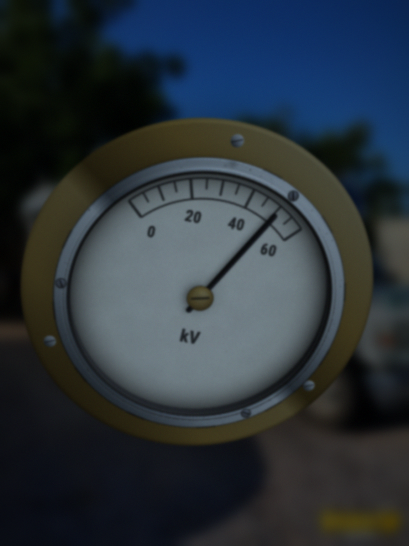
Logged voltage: 50 kV
